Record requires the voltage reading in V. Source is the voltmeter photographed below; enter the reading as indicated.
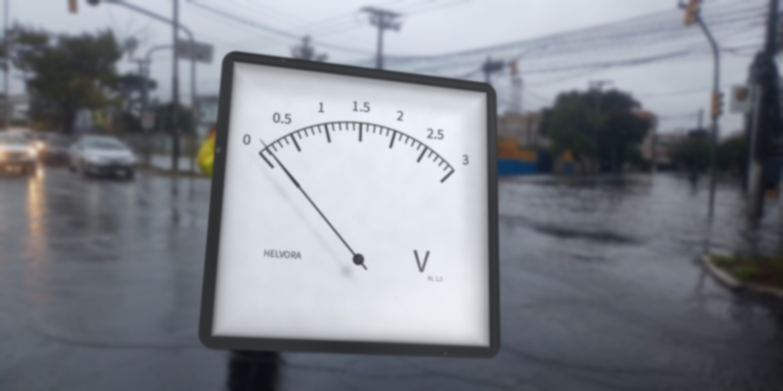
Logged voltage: 0.1 V
